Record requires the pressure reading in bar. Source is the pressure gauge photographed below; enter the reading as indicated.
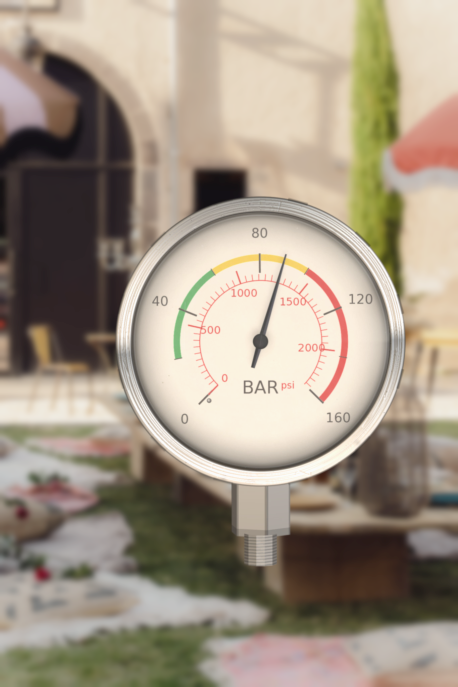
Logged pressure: 90 bar
